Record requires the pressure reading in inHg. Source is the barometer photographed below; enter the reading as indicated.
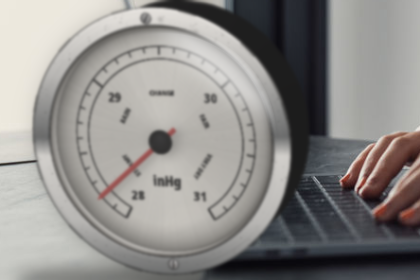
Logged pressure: 28.2 inHg
